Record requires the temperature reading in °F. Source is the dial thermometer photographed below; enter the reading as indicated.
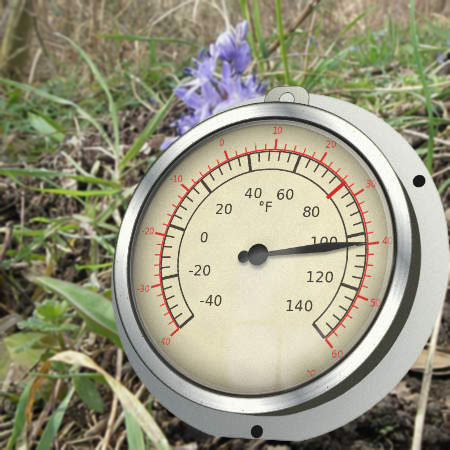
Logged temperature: 104 °F
